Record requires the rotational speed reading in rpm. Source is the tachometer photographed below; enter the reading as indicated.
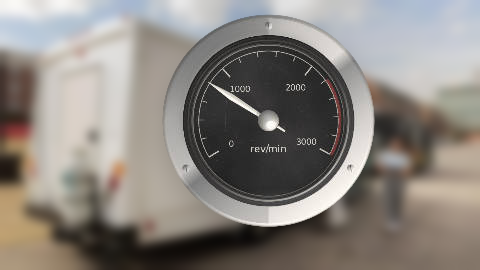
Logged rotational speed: 800 rpm
